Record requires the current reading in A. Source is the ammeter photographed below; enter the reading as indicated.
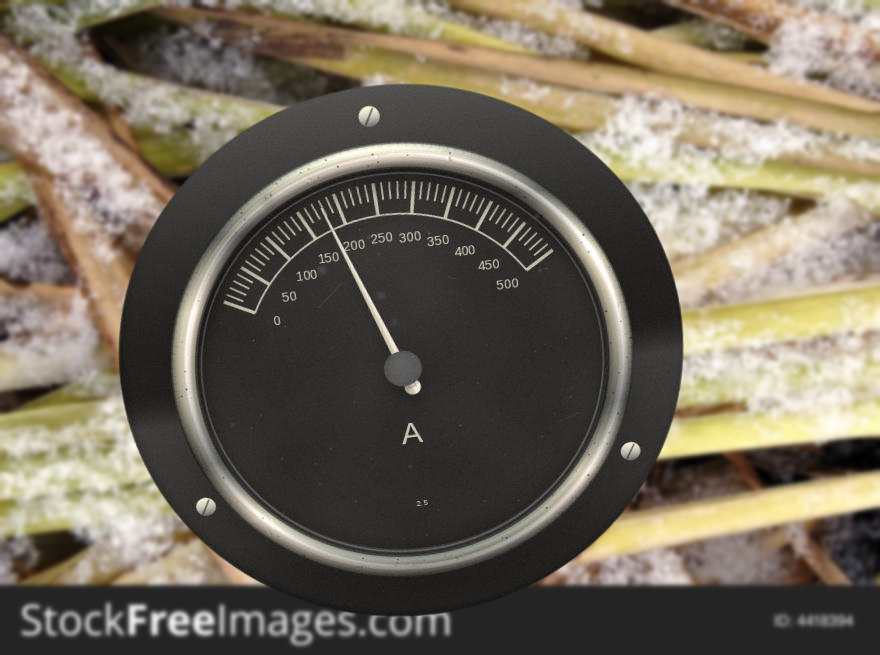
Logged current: 180 A
